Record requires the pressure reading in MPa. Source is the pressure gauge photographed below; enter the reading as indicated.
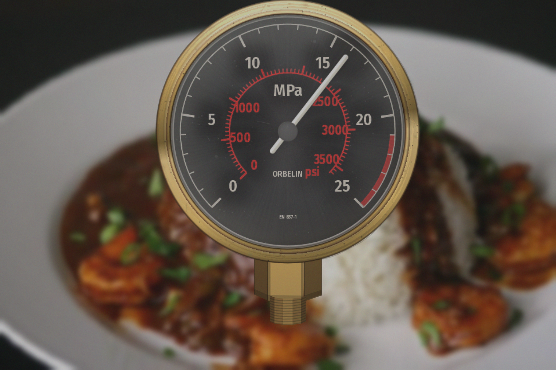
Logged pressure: 16 MPa
